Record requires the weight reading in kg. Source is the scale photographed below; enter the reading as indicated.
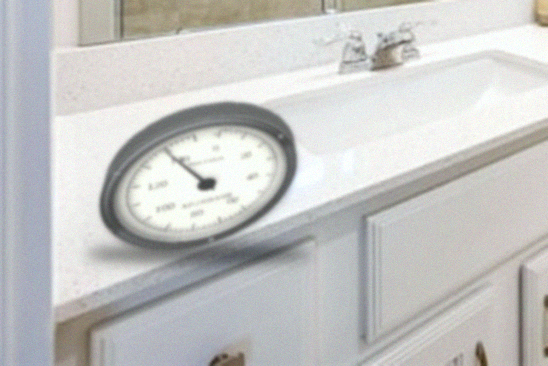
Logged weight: 140 kg
